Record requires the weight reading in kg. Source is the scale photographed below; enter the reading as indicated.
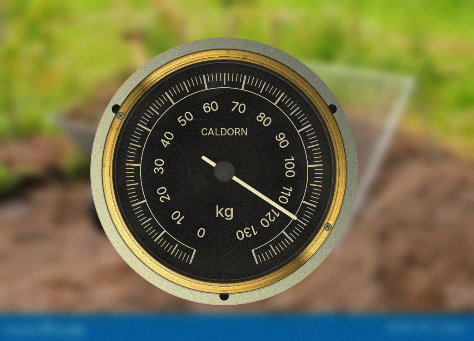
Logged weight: 115 kg
